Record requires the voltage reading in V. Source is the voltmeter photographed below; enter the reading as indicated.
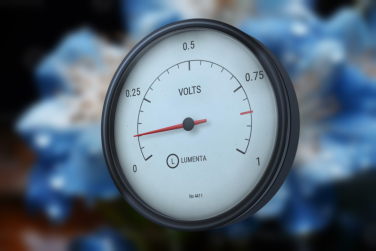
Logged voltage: 0.1 V
